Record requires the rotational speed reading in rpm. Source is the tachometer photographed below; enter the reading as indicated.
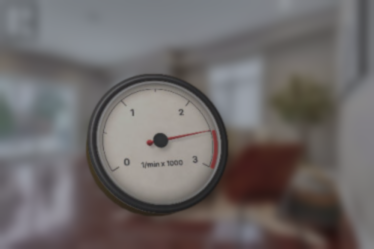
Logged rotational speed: 2500 rpm
